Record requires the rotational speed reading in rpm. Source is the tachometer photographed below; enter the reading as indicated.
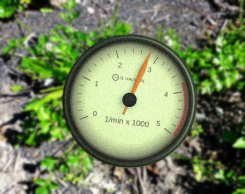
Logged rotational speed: 2800 rpm
